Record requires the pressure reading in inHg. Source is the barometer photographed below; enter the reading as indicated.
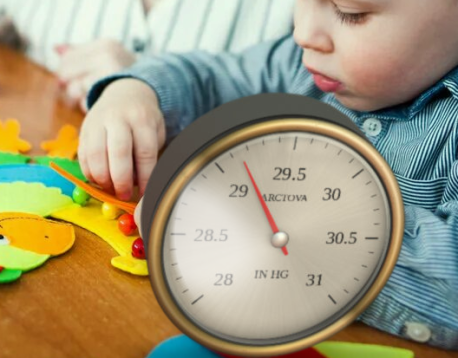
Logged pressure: 29.15 inHg
